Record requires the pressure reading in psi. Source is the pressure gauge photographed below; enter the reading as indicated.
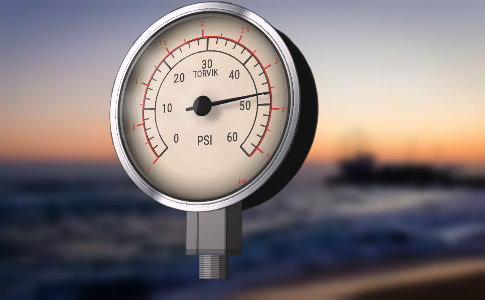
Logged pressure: 48 psi
